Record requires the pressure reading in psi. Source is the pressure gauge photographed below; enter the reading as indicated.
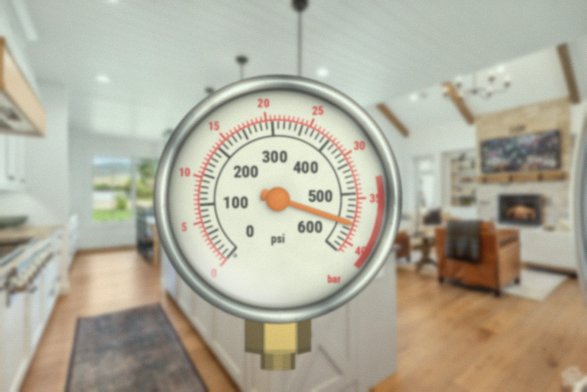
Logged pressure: 550 psi
